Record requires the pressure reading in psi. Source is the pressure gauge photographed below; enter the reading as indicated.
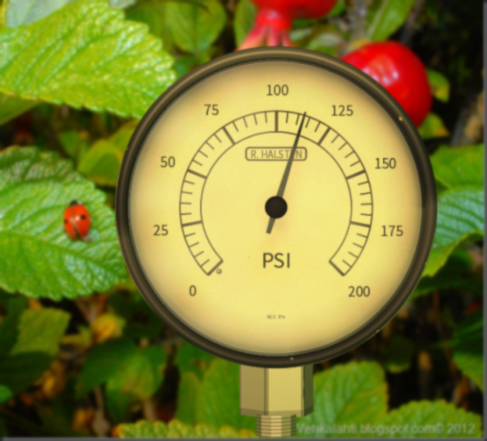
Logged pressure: 112.5 psi
